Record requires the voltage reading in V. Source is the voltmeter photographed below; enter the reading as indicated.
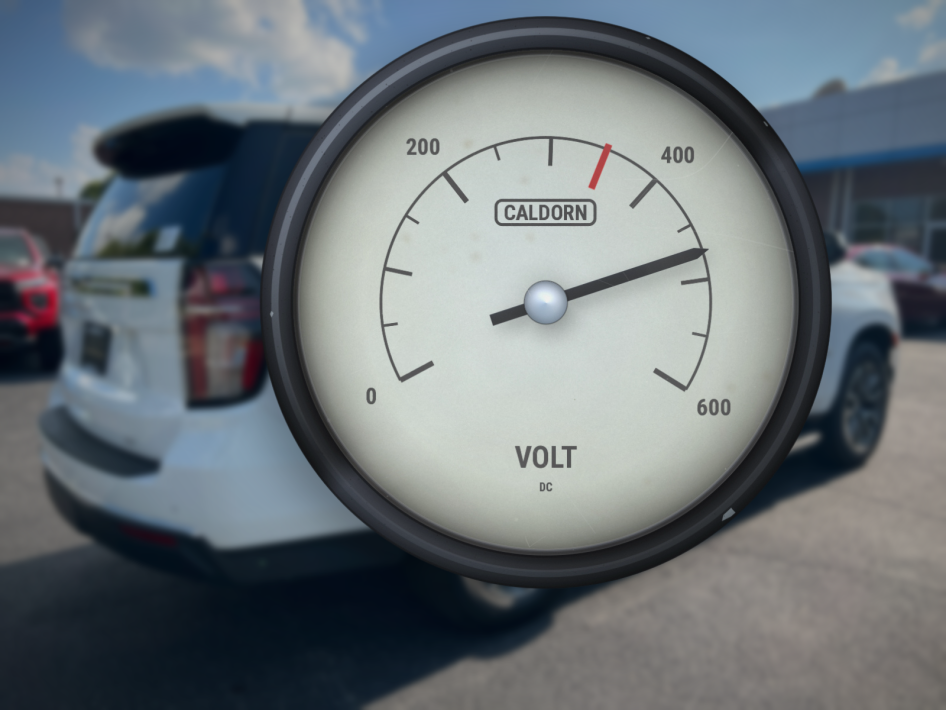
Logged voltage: 475 V
